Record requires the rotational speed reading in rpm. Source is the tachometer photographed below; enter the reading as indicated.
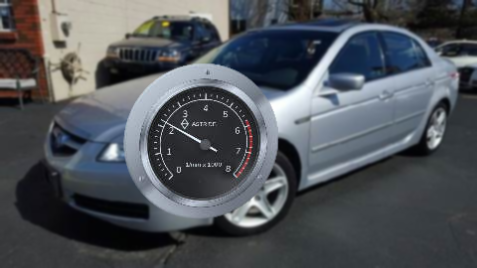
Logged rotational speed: 2200 rpm
